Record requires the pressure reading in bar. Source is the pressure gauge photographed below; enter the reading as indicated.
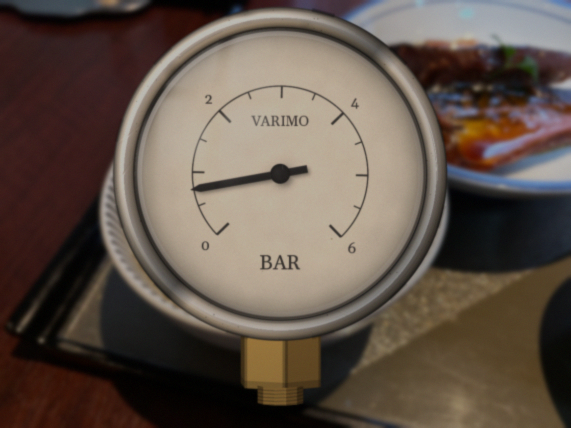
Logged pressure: 0.75 bar
